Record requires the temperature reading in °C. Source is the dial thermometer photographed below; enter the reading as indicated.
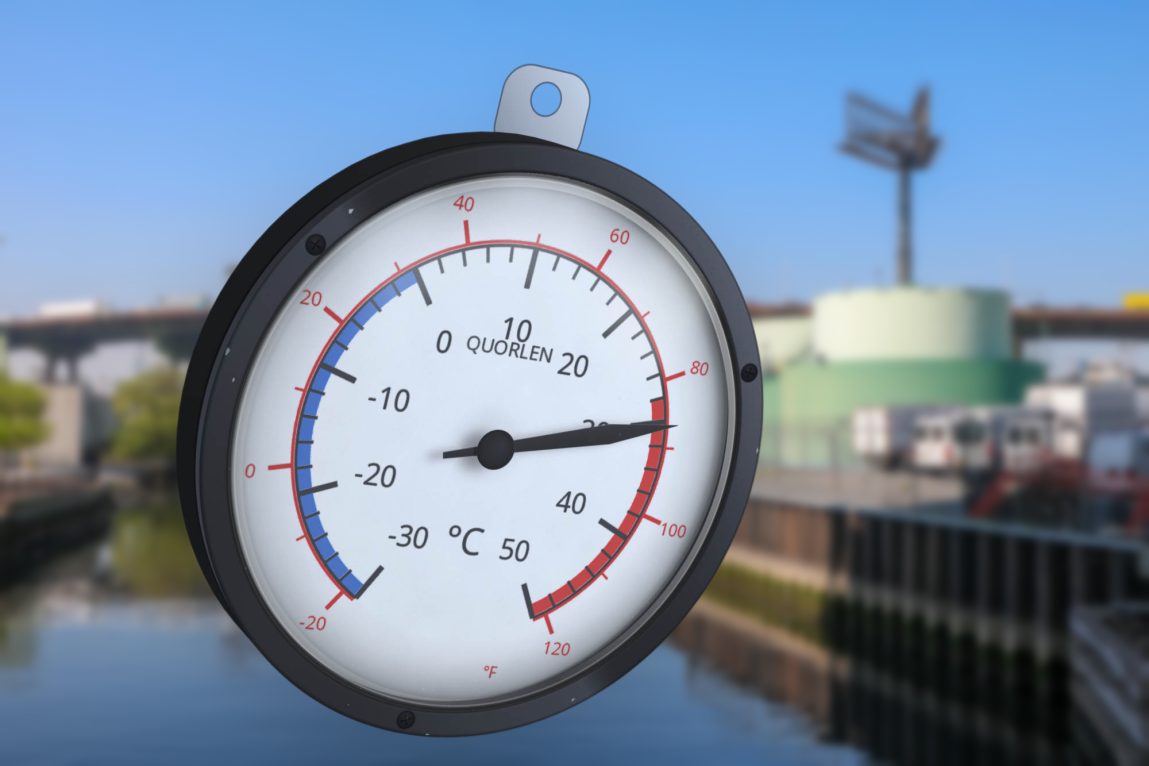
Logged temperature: 30 °C
